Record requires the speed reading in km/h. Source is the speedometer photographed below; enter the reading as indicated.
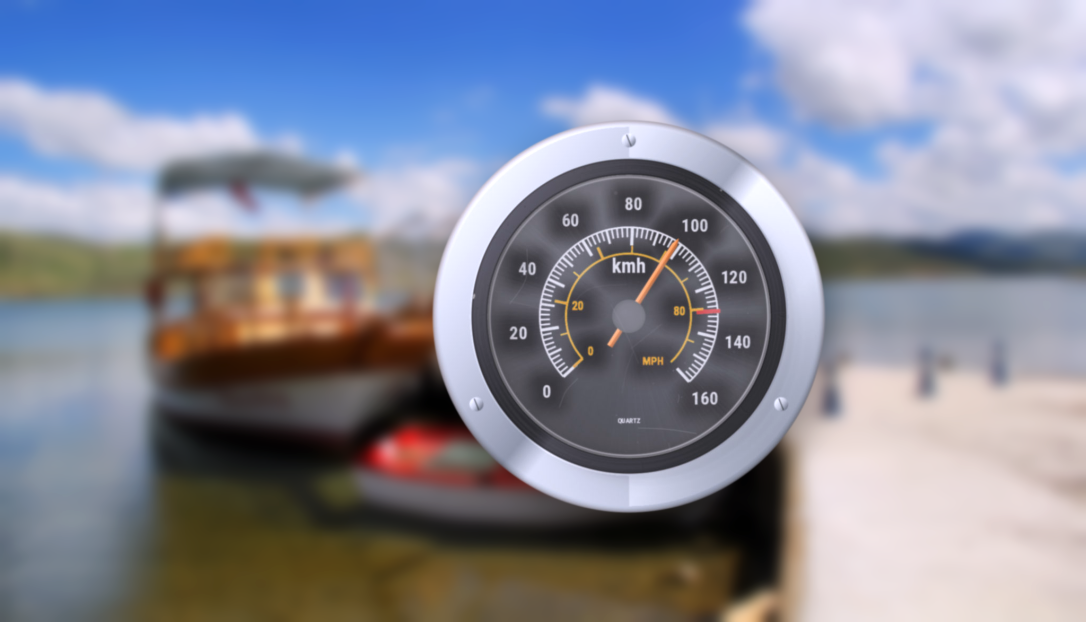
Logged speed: 98 km/h
